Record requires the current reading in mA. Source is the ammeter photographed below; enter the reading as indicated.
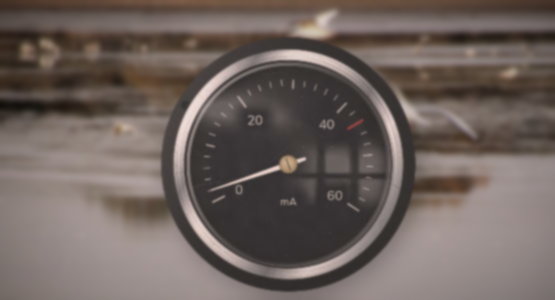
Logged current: 2 mA
